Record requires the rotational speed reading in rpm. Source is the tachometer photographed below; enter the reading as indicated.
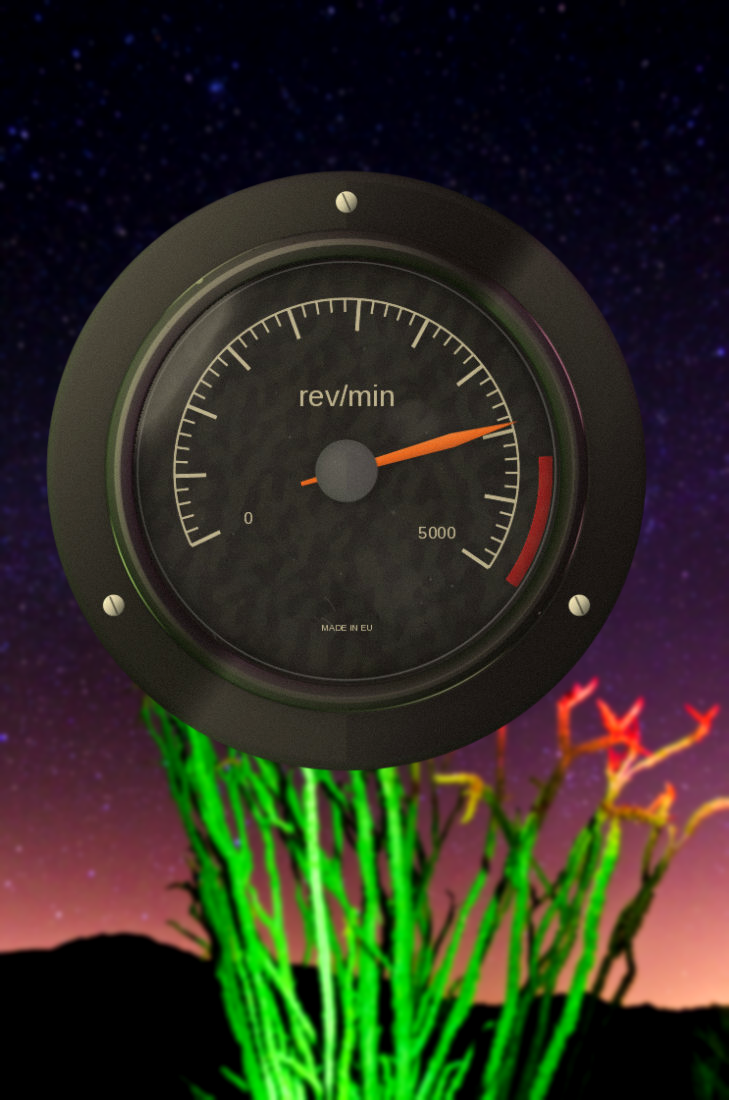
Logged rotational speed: 3950 rpm
